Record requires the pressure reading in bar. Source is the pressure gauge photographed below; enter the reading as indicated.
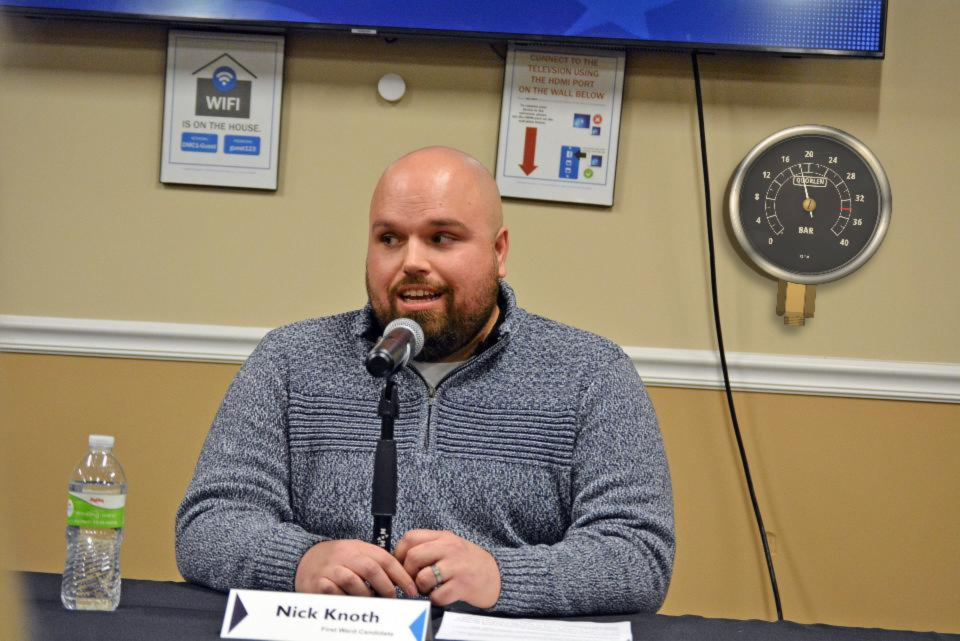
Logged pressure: 18 bar
